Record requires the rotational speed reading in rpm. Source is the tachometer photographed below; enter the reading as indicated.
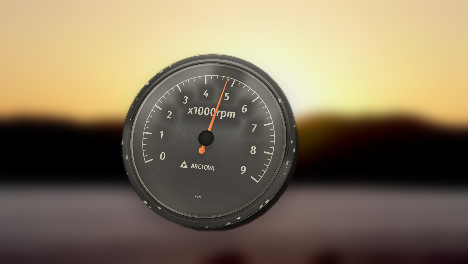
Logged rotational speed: 4800 rpm
